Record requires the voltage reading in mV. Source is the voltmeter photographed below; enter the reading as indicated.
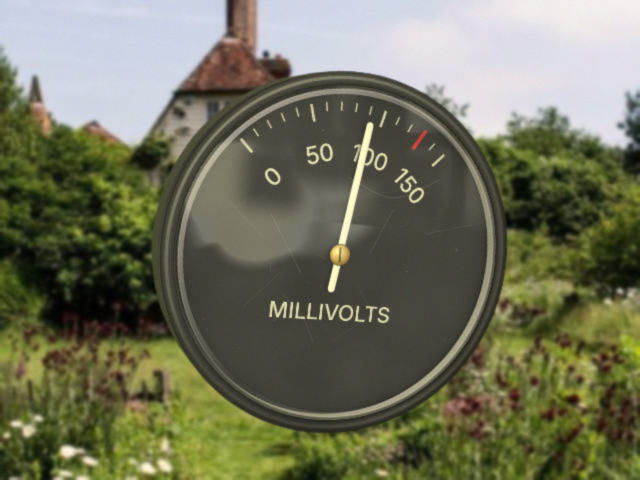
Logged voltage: 90 mV
